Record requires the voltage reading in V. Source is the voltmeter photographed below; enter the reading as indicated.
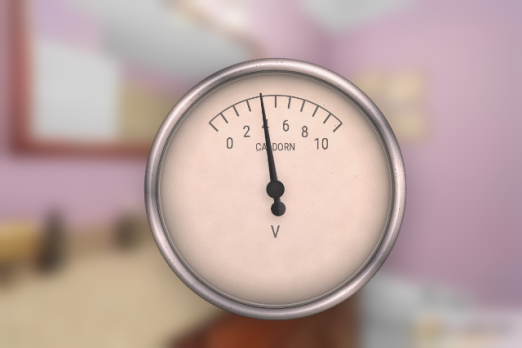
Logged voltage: 4 V
